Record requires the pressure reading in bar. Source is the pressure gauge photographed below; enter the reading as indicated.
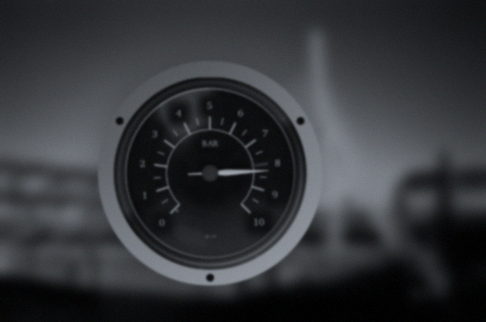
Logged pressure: 8.25 bar
